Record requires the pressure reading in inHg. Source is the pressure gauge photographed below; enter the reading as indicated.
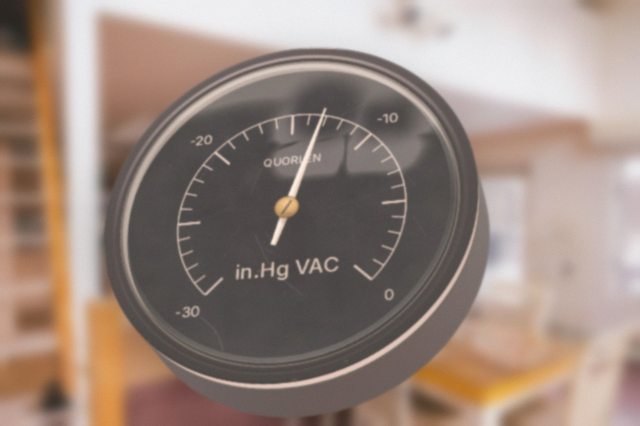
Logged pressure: -13 inHg
